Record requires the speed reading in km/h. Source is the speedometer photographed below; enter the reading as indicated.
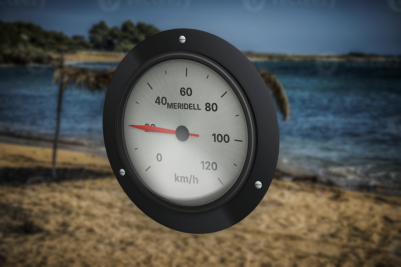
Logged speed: 20 km/h
